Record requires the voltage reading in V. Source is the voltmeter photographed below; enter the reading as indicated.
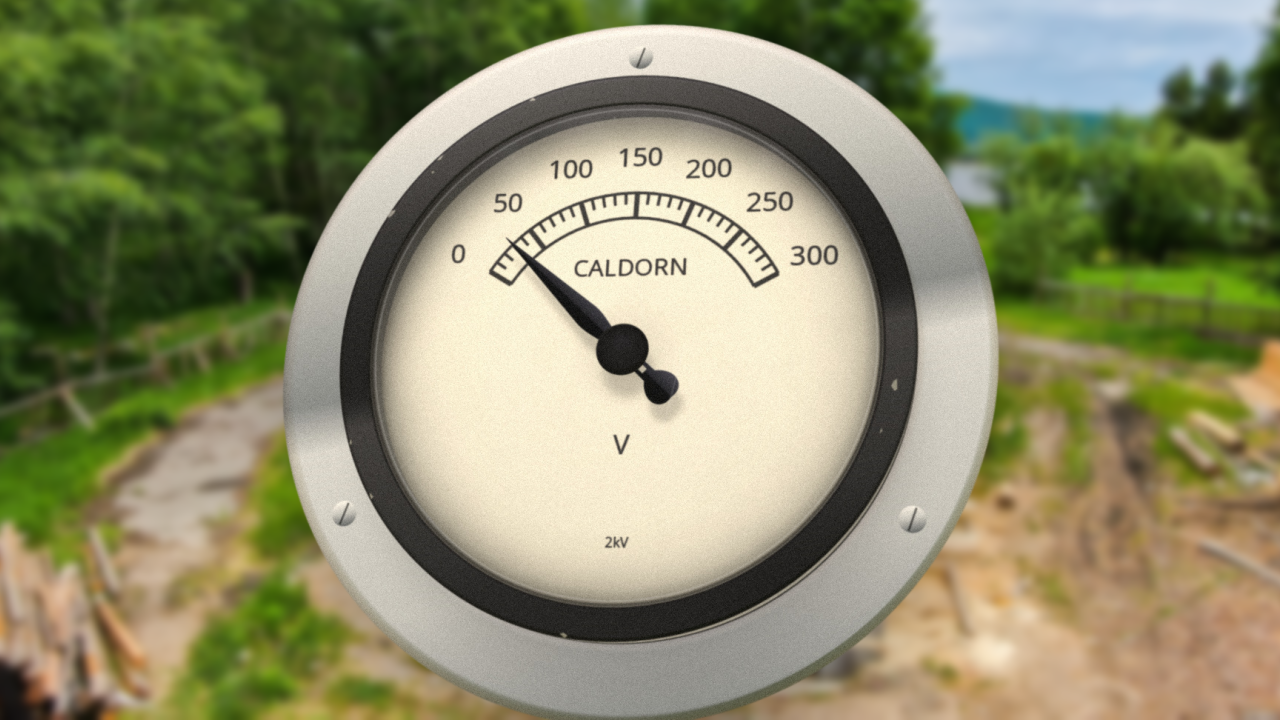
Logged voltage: 30 V
